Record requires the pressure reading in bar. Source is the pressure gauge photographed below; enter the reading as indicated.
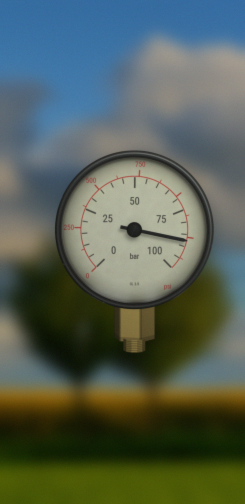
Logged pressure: 87.5 bar
